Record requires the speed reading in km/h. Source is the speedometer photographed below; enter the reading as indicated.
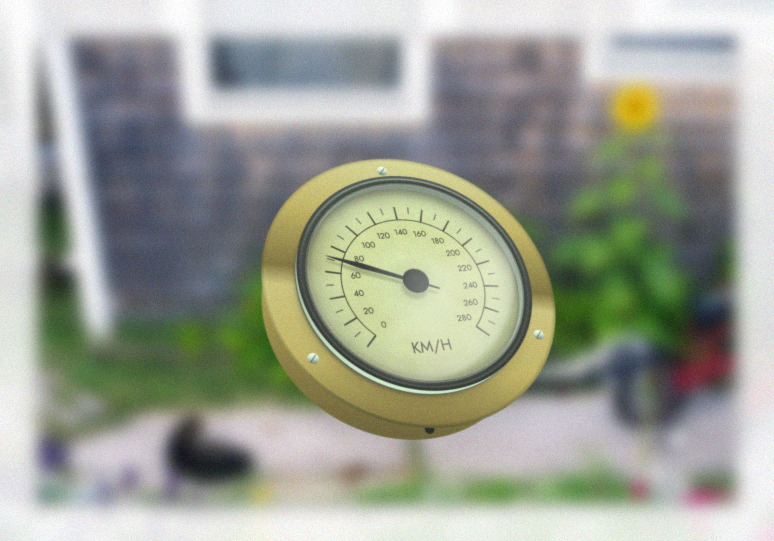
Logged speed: 70 km/h
